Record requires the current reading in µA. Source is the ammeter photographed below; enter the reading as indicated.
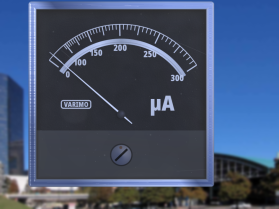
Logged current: 50 µA
